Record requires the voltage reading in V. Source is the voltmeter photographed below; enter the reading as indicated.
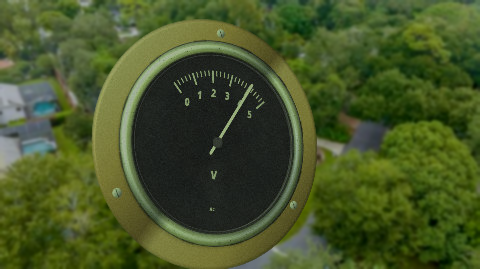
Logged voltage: 4 V
